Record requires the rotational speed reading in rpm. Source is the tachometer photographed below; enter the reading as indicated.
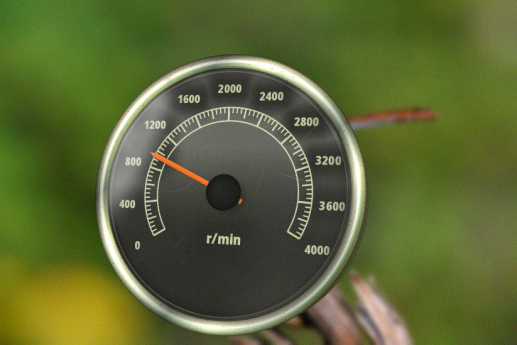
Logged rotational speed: 950 rpm
